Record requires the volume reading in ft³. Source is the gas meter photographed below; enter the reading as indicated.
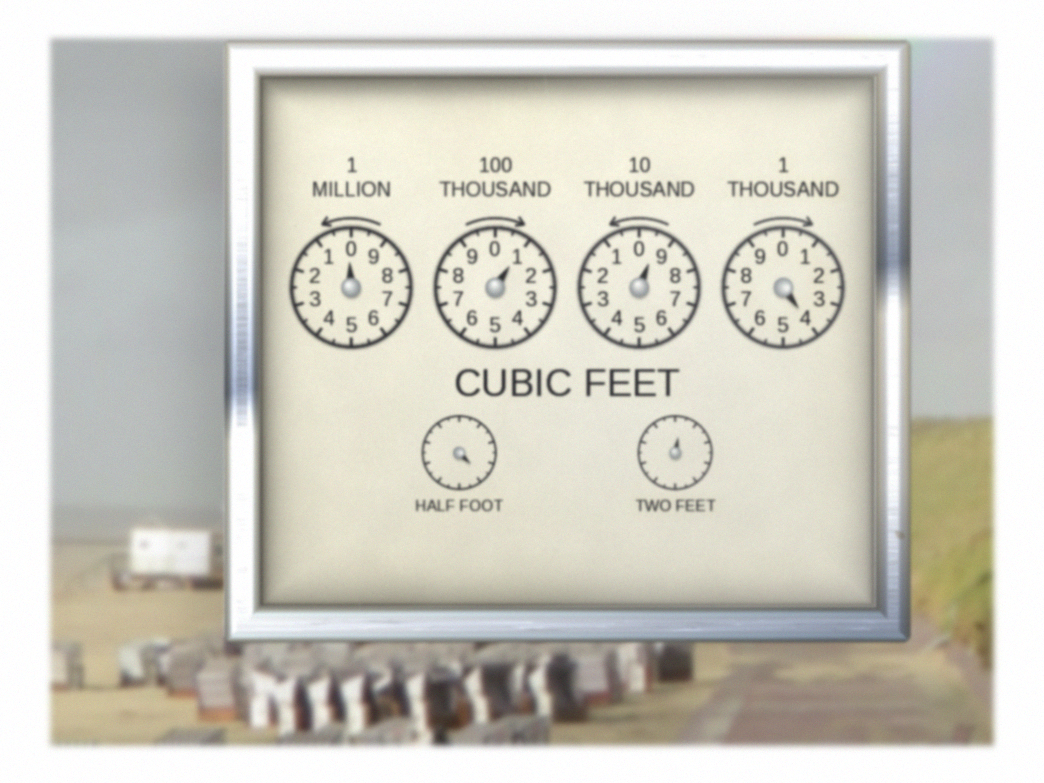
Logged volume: 9400 ft³
